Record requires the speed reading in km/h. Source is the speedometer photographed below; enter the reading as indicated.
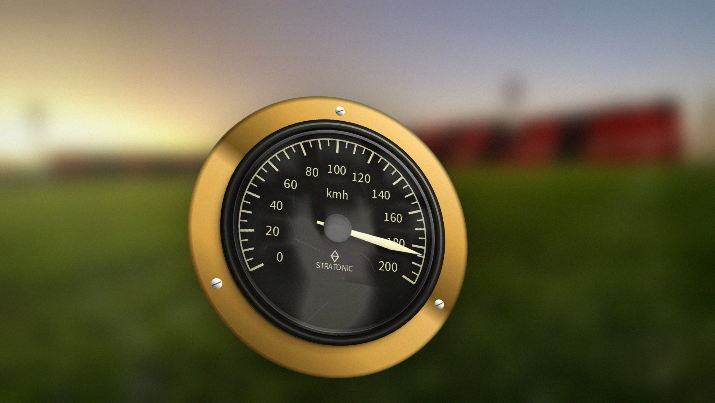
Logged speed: 185 km/h
